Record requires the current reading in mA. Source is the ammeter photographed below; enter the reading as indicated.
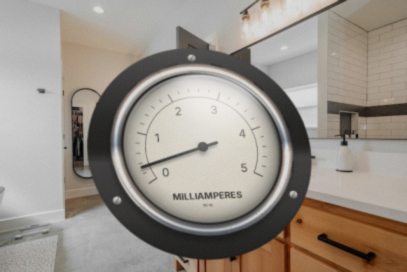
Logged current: 0.3 mA
